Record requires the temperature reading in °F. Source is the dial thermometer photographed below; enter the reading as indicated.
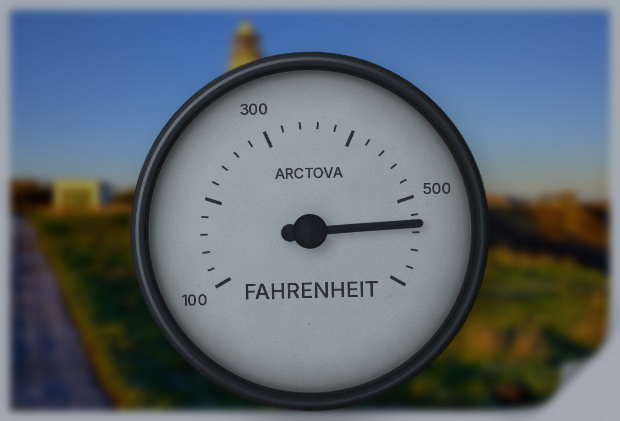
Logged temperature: 530 °F
